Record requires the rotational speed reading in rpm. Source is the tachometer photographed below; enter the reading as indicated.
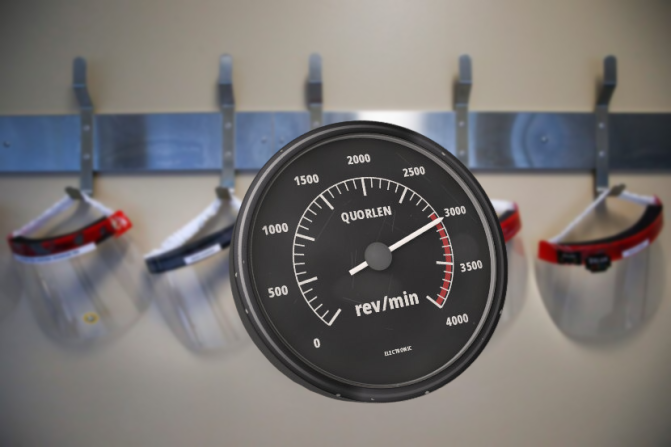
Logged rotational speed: 3000 rpm
